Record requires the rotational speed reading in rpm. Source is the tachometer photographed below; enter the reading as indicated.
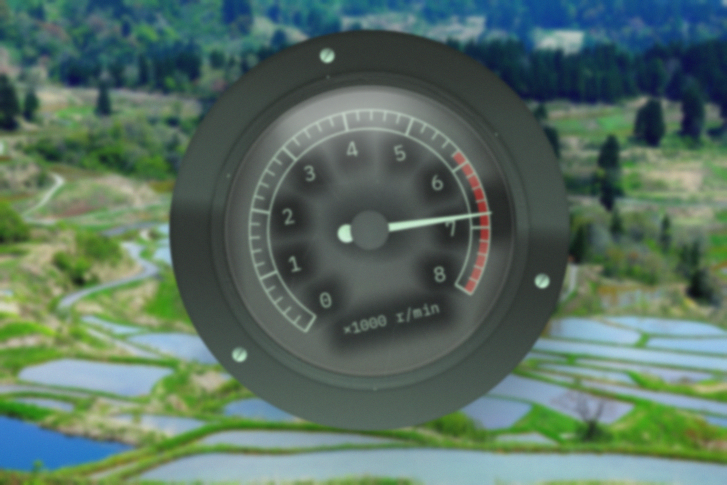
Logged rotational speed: 6800 rpm
